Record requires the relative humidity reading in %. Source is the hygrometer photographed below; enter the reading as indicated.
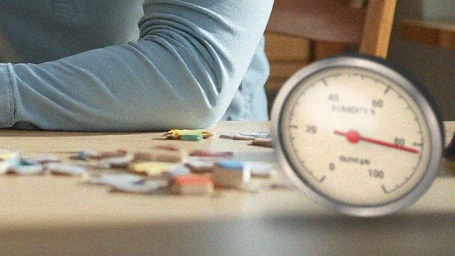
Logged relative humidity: 82 %
